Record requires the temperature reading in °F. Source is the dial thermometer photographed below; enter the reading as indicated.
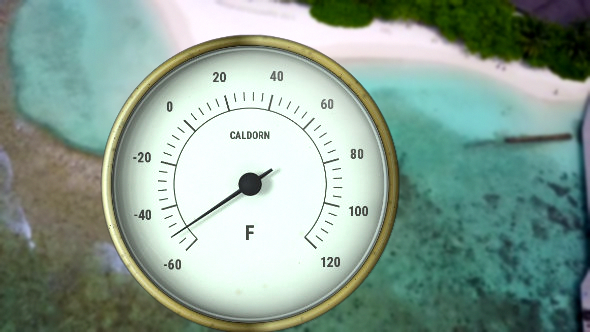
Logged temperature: -52 °F
